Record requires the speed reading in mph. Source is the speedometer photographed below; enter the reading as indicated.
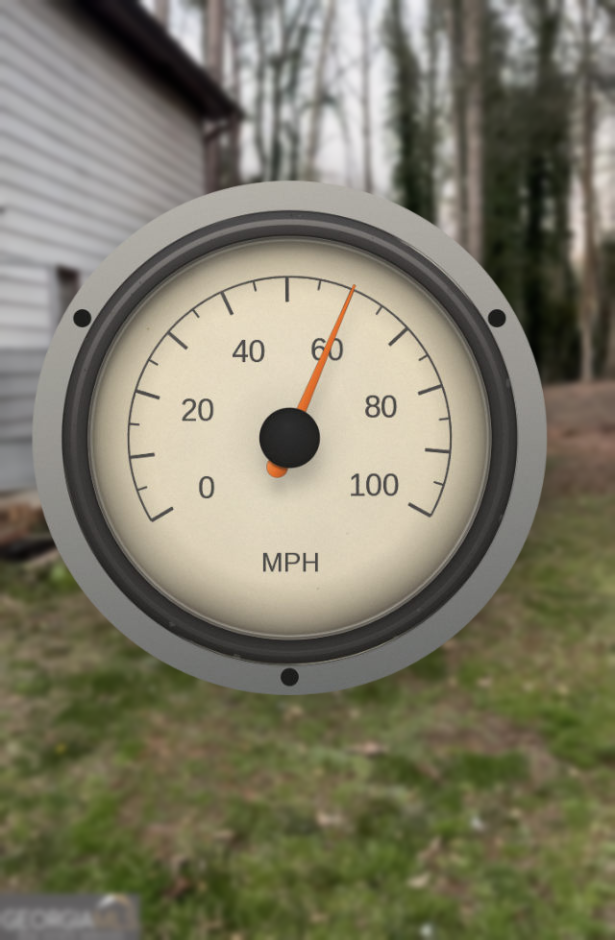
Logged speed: 60 mph
